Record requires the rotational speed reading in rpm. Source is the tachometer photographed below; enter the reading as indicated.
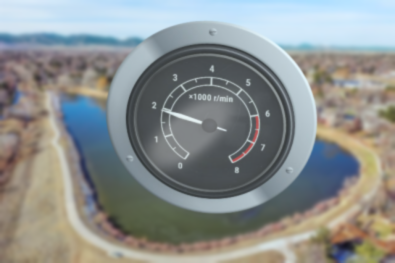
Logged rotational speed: 2000 rpm
